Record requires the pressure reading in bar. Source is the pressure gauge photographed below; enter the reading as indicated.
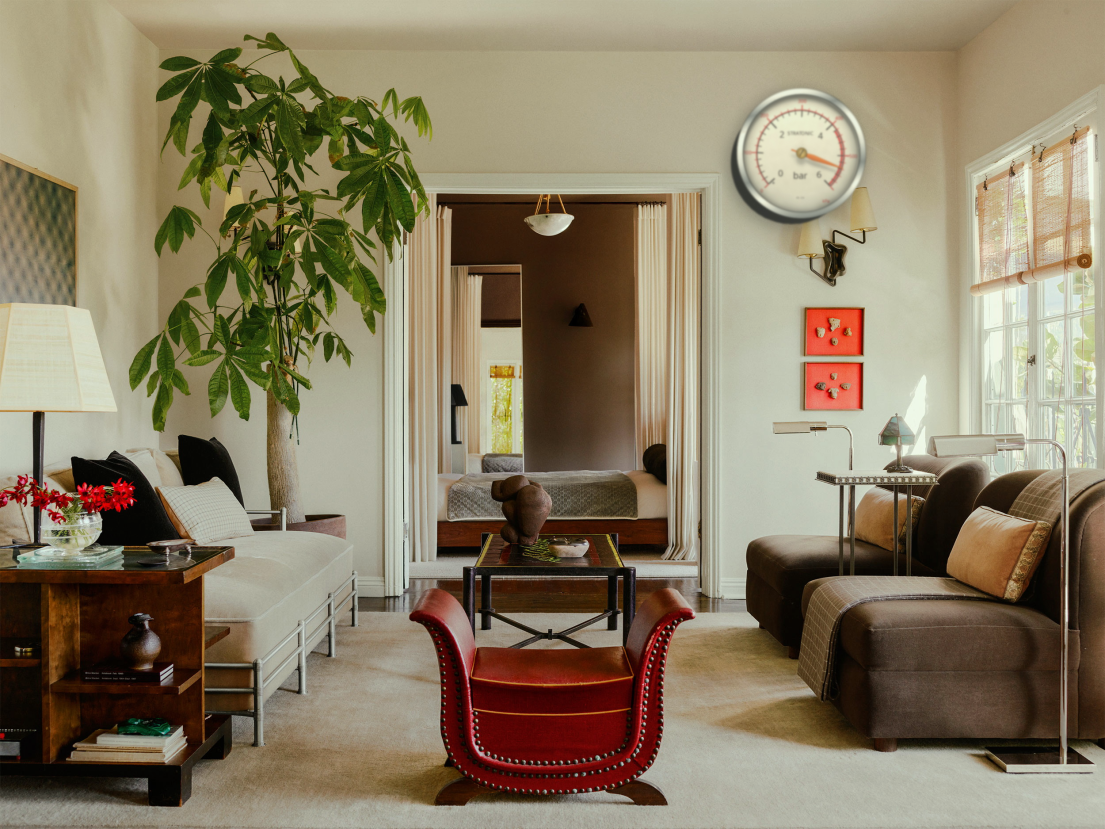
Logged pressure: 5.4 bar
